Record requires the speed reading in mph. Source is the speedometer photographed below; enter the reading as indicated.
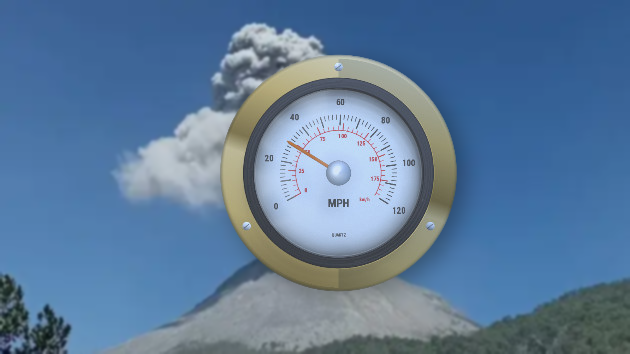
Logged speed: 30 mph
